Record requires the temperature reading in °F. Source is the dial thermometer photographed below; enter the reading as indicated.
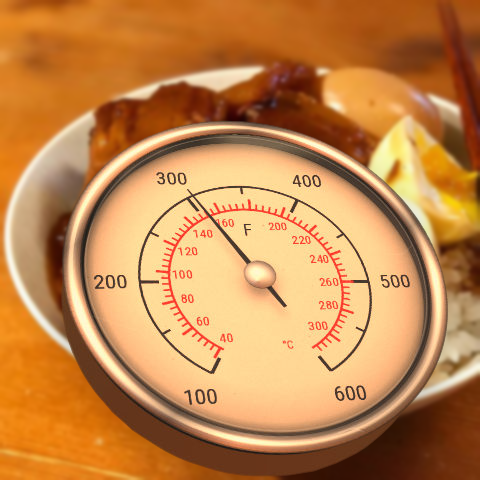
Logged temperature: 300 °F
